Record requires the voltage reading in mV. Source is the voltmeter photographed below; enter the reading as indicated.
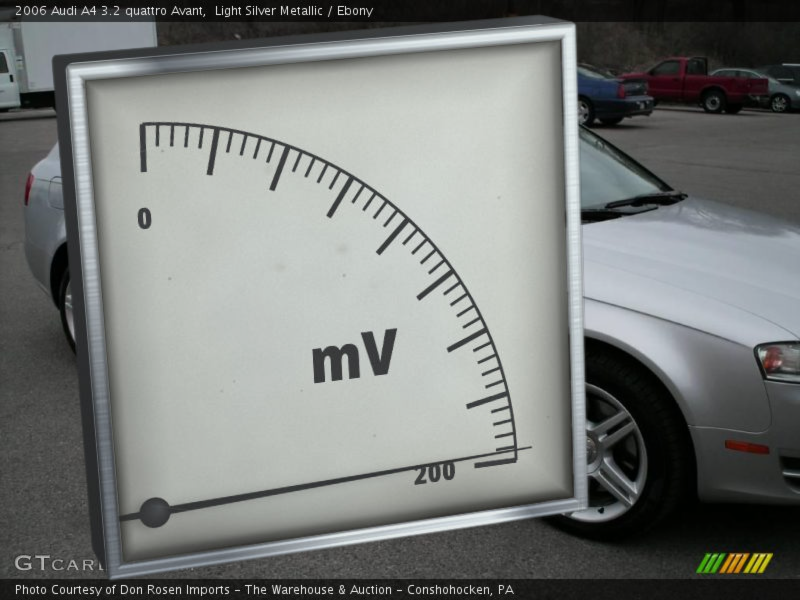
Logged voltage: 195 mV
